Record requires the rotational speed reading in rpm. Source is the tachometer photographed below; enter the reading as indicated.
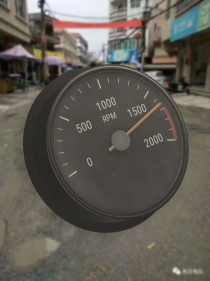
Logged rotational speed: 1650 rpm
